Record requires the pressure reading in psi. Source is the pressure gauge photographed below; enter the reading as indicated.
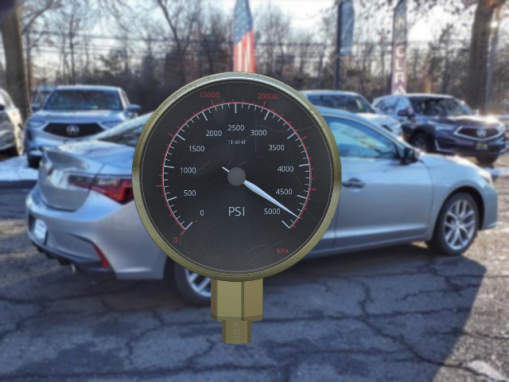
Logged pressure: 4800 psi
